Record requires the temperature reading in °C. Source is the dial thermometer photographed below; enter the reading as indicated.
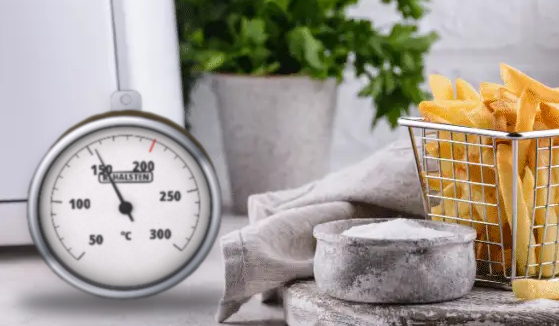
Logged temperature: 155 °C
